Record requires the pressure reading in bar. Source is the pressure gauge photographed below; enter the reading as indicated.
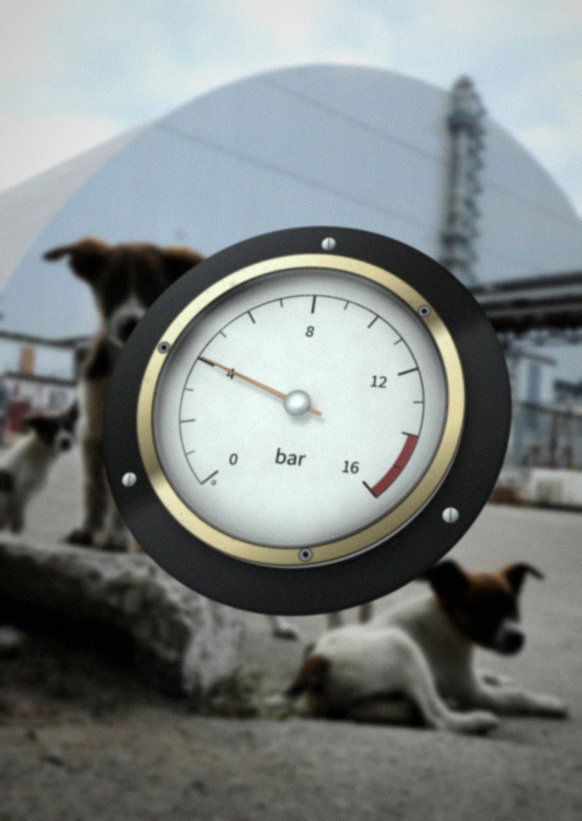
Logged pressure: 4 bar
